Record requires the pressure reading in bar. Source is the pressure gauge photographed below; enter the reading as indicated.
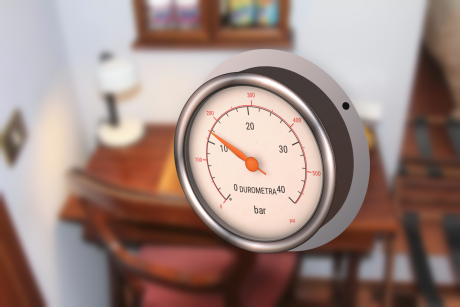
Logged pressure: 12 bar
